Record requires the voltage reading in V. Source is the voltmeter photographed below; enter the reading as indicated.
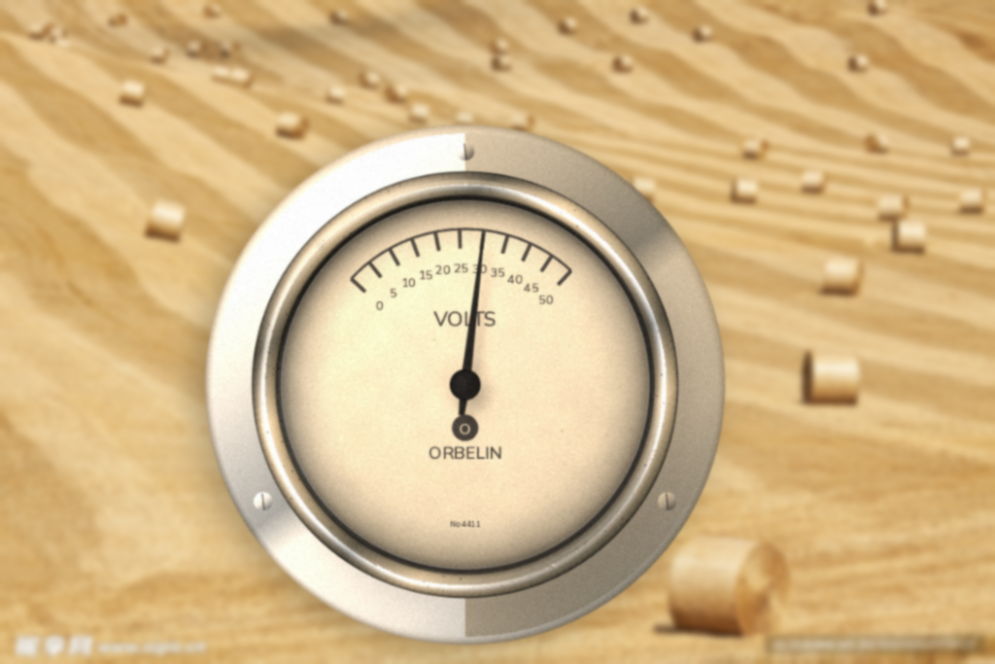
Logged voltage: 30 V
